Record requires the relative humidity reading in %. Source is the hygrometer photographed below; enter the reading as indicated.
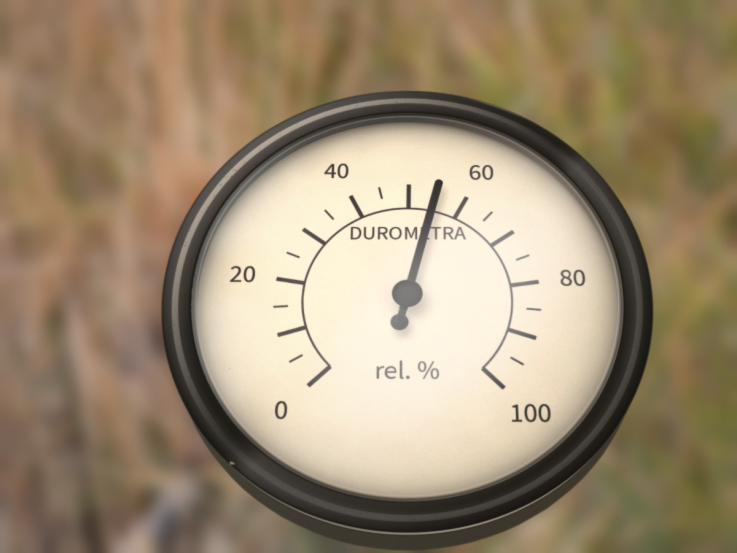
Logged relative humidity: 55 %
